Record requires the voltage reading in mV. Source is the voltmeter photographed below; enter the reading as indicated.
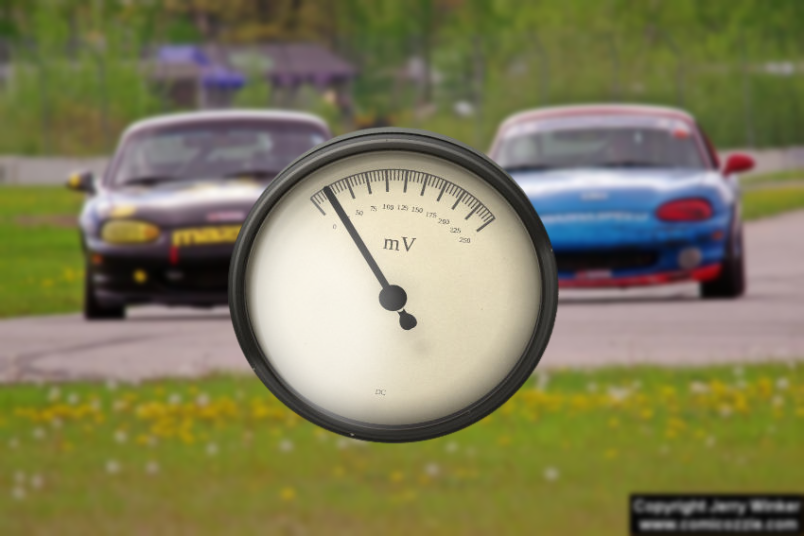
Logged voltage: 25 mV
